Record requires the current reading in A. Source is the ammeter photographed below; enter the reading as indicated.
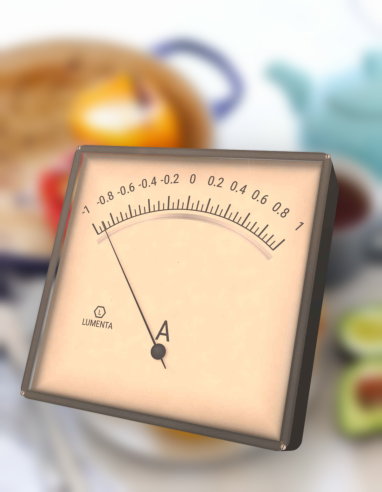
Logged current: -0.9 A
